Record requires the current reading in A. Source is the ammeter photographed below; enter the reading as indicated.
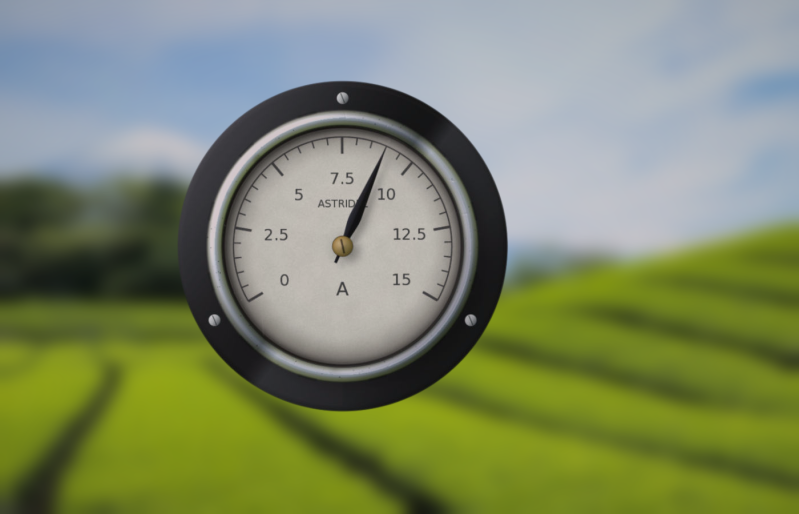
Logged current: 9 A
